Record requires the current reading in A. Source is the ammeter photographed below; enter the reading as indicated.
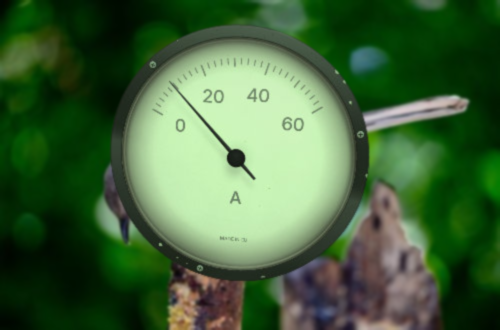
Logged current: 10 A
